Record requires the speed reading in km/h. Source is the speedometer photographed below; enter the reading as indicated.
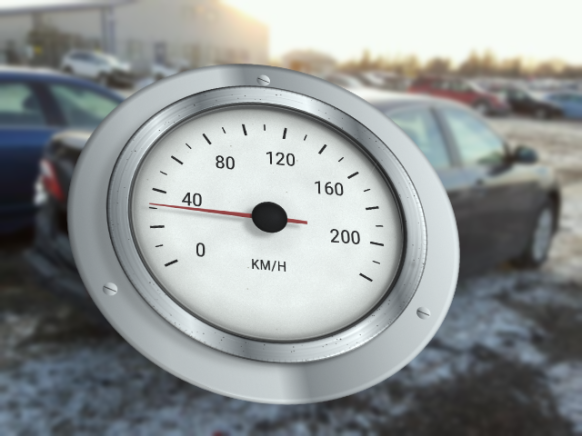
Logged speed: 30 km/h
